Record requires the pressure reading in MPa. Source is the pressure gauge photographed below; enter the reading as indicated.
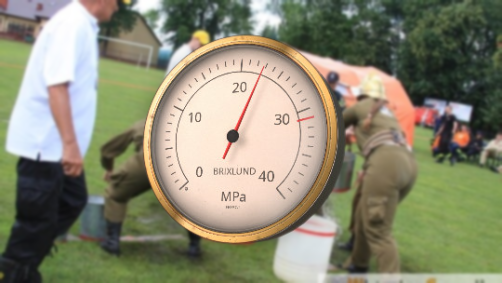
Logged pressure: 23 MPa
